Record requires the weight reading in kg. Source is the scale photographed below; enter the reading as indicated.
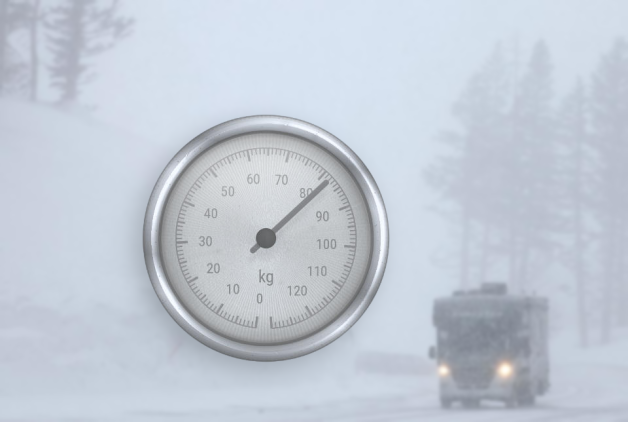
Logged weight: 82 kg
